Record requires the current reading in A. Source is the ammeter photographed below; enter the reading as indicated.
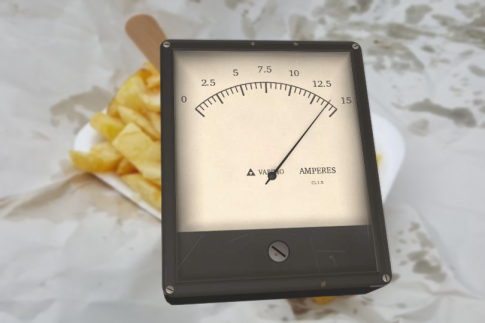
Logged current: 14 A
